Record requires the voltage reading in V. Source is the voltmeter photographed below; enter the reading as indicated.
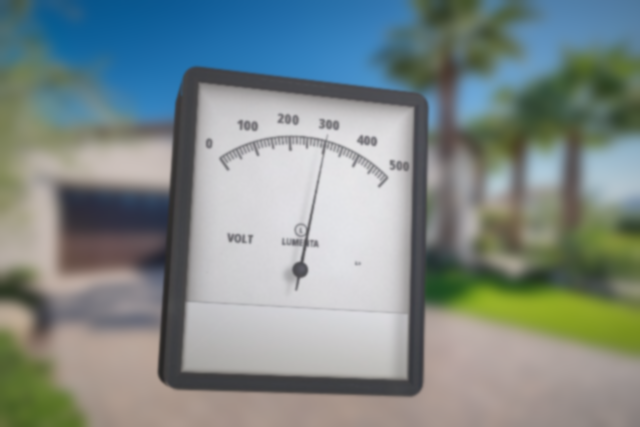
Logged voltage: 300 V
